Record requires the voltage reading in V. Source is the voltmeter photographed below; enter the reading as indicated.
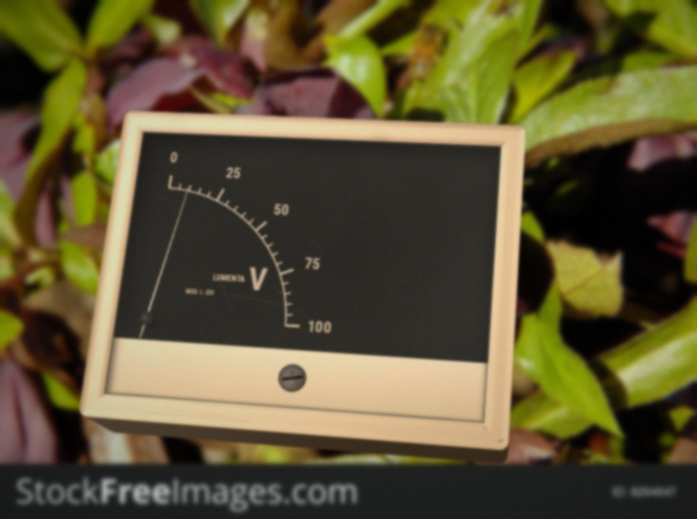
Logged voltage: 10 V
